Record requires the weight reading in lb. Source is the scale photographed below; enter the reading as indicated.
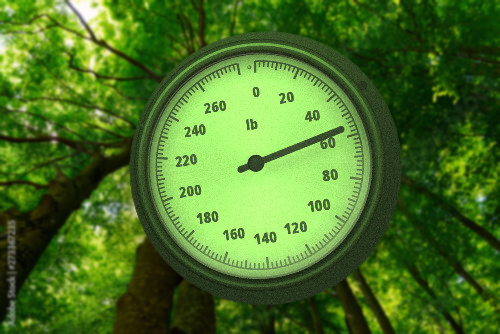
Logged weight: 56 lb
